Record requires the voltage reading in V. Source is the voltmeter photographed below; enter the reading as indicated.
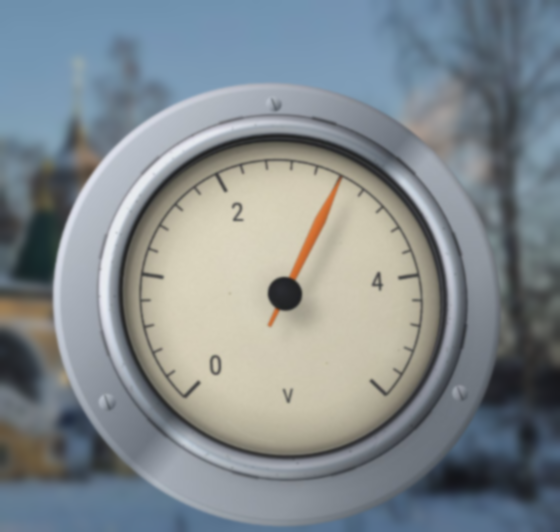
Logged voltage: 3 V
